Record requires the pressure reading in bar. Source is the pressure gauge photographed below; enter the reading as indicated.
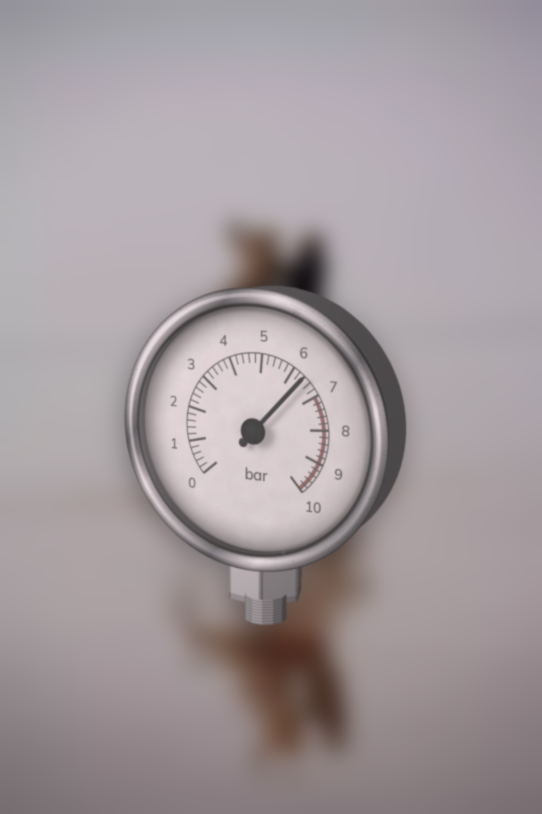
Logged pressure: 6.4 bar
